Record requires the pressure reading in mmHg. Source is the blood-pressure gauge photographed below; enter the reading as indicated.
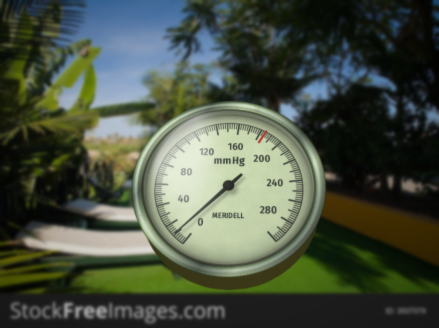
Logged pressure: 10 mmHg
